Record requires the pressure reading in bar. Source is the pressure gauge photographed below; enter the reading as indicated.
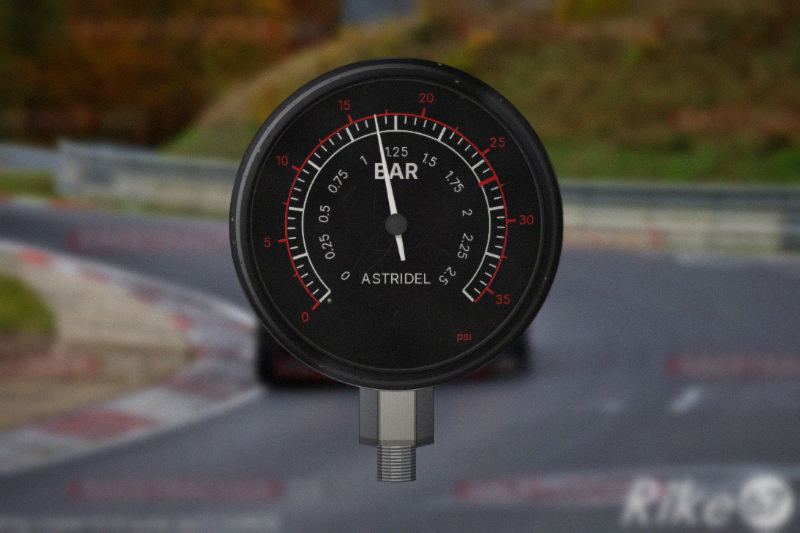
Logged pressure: 1.15 bar
